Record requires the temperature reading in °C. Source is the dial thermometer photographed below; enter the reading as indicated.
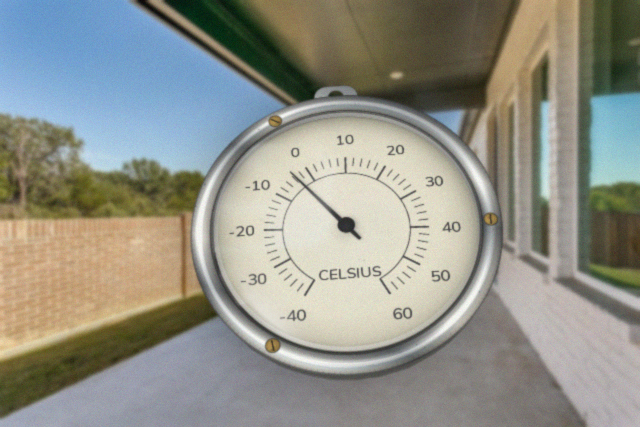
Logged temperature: -4 °C
